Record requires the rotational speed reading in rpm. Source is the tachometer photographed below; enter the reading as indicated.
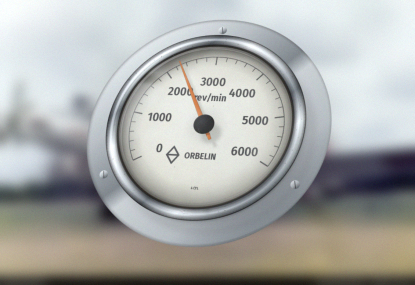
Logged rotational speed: 2300 rpm
